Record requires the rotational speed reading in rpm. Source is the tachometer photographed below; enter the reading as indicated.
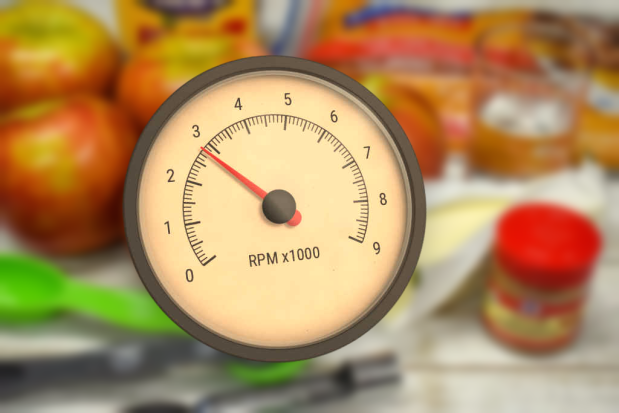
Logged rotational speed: 2800 rpm
